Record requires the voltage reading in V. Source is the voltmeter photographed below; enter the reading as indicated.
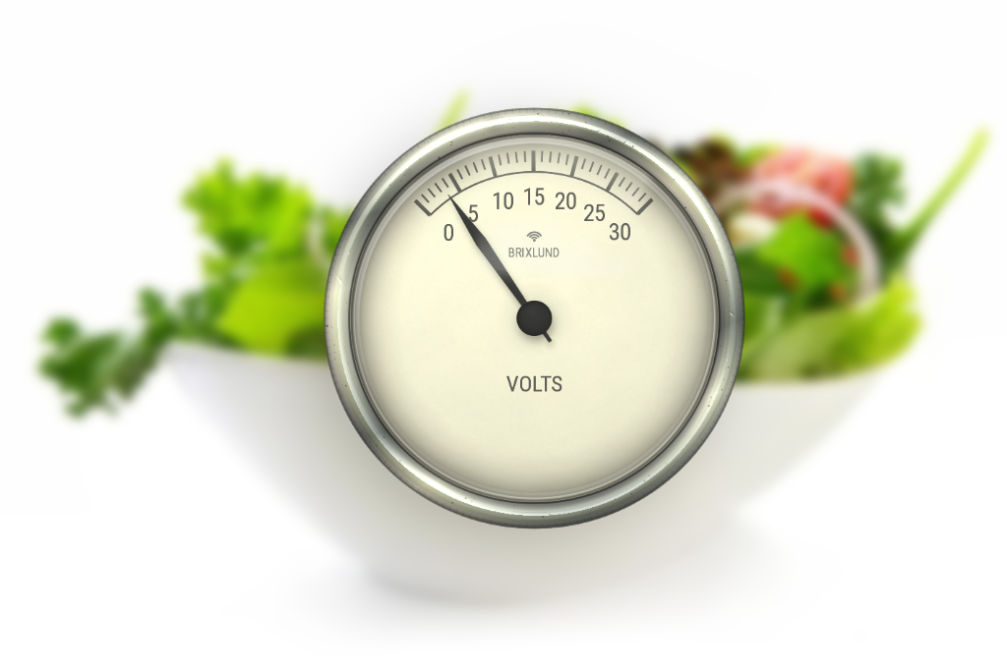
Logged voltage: 3.5 V
